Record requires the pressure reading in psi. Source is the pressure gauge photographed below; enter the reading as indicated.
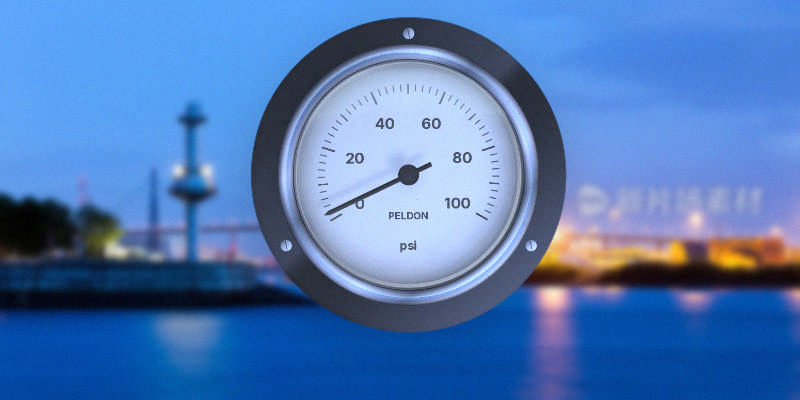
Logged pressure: 2 psi
